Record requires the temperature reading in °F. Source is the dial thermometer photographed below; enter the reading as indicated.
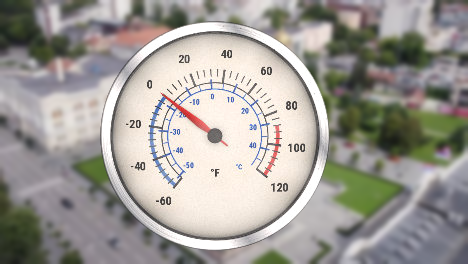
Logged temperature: 0 °F
